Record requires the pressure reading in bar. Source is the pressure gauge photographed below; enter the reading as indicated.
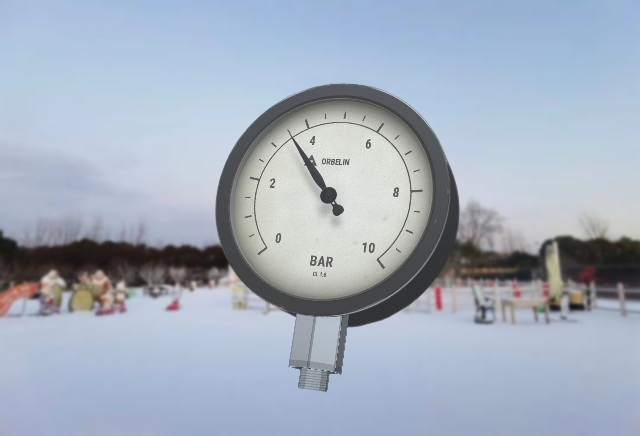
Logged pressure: 3.5 bar
